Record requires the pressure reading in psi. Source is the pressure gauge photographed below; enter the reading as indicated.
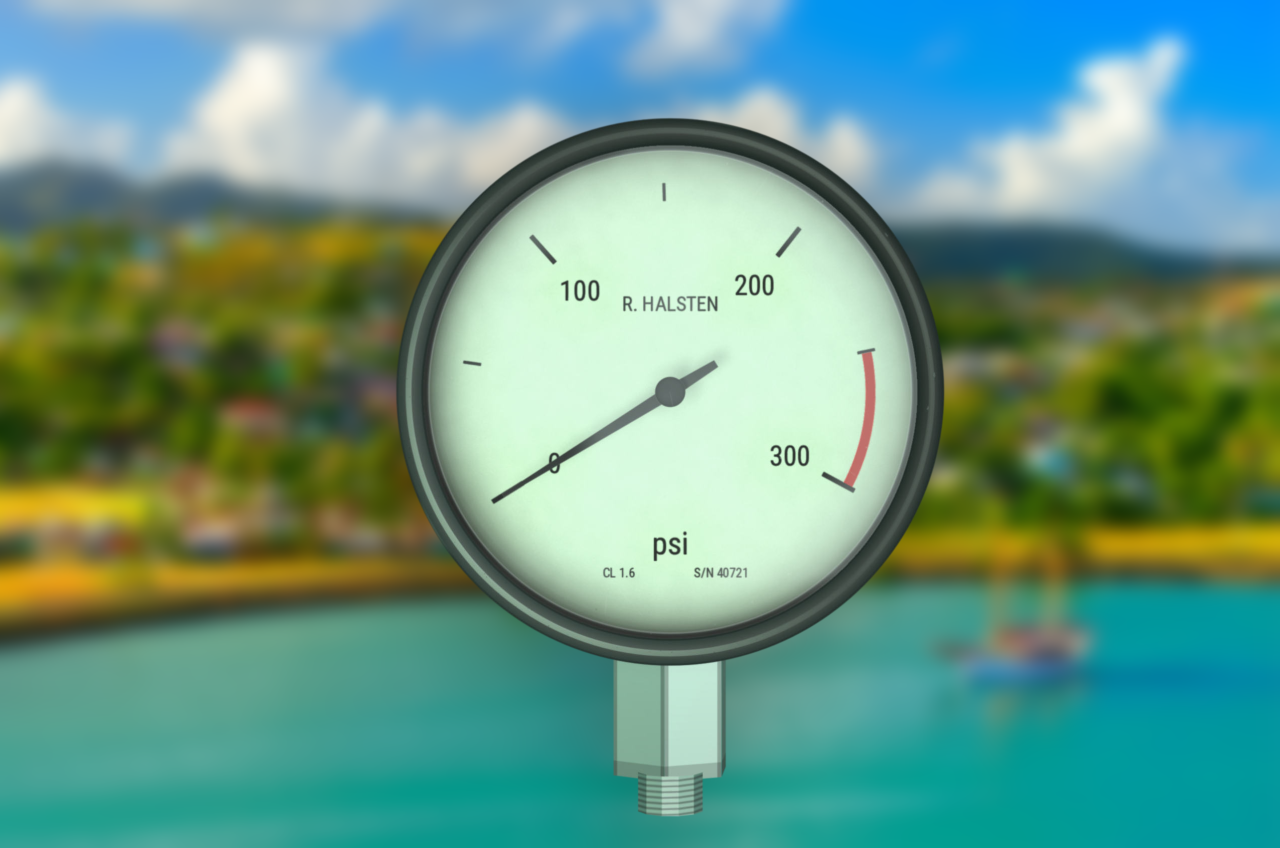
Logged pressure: 0 psi
